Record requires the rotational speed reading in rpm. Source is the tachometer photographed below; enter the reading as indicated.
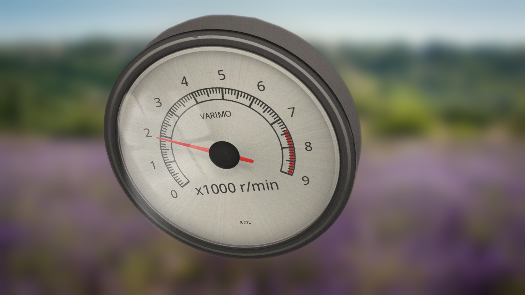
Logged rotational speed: 2000 rpm
